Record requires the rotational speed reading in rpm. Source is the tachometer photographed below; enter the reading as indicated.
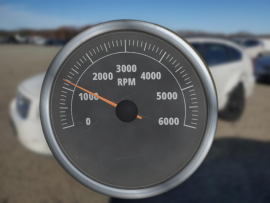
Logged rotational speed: 1200 rpm
